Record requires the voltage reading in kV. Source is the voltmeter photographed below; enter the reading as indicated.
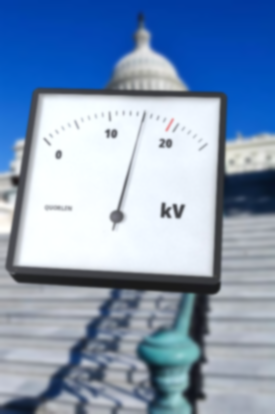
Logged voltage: 15 kV
